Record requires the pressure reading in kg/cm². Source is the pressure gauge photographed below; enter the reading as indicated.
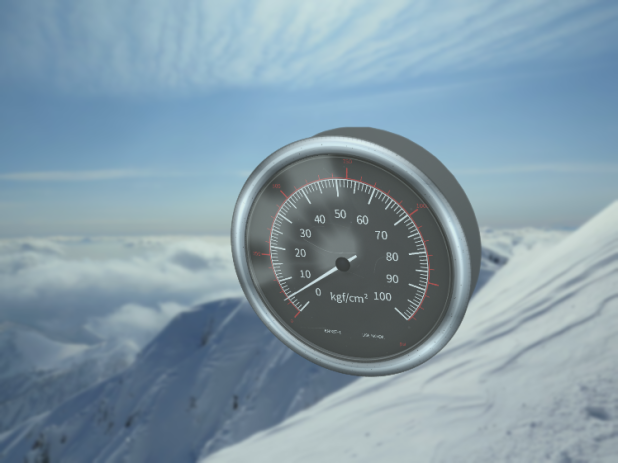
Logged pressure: 5 kg/cm²
